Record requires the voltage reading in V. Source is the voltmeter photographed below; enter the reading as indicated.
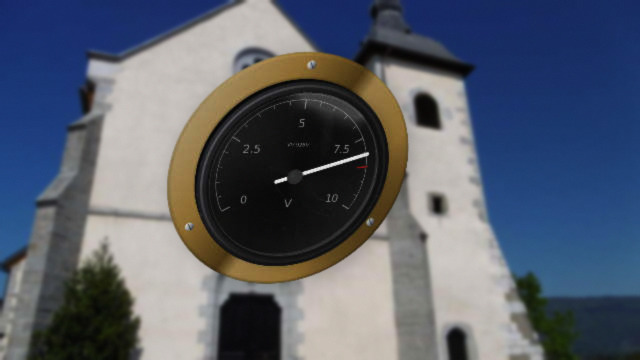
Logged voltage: 8 V
